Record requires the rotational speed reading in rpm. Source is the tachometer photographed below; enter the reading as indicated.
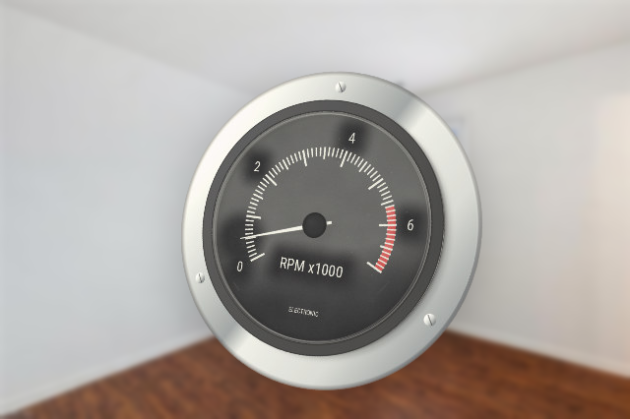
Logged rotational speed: 500 rpm
